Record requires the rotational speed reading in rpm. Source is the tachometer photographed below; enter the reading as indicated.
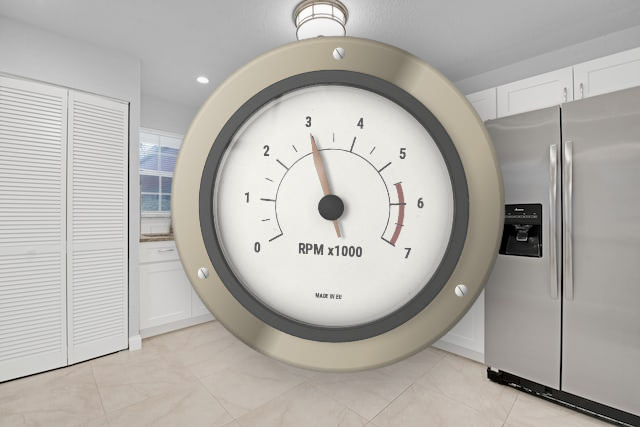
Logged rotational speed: 3000 rpm
